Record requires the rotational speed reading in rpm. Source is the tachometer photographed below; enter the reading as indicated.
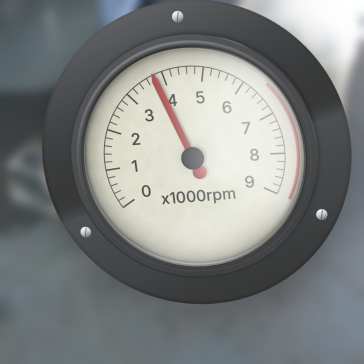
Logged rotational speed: 3800 rpm
